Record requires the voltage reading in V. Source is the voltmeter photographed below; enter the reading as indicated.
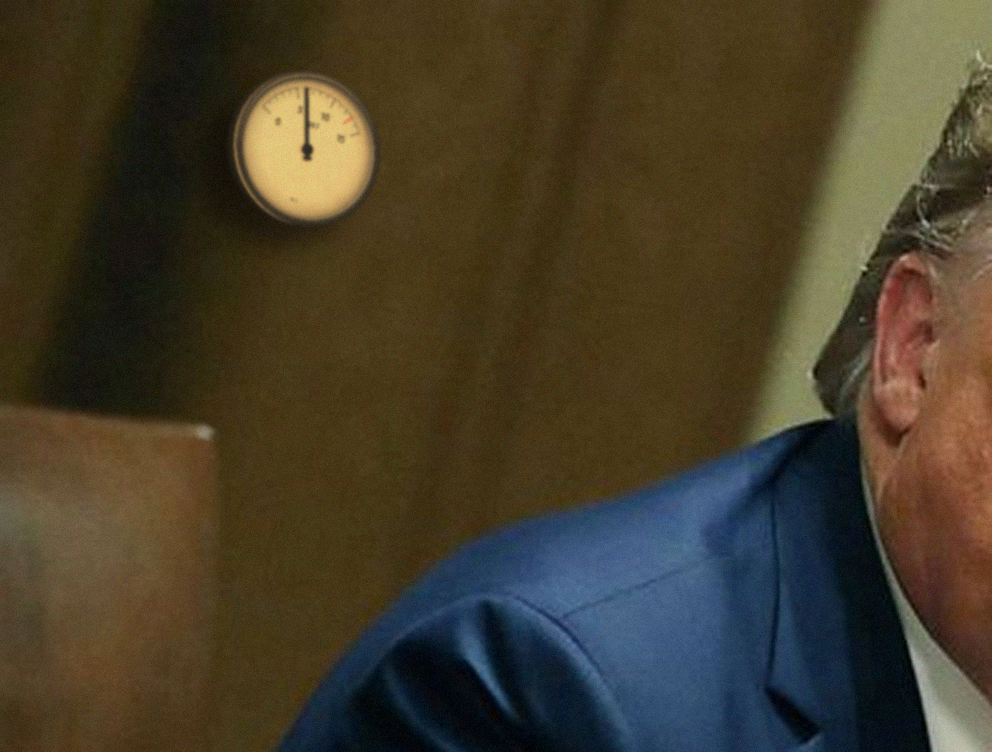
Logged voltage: 6 V
